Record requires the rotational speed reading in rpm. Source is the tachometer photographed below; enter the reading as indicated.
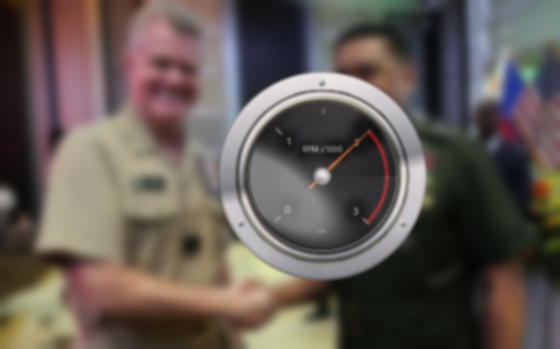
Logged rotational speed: 2000 rpm
